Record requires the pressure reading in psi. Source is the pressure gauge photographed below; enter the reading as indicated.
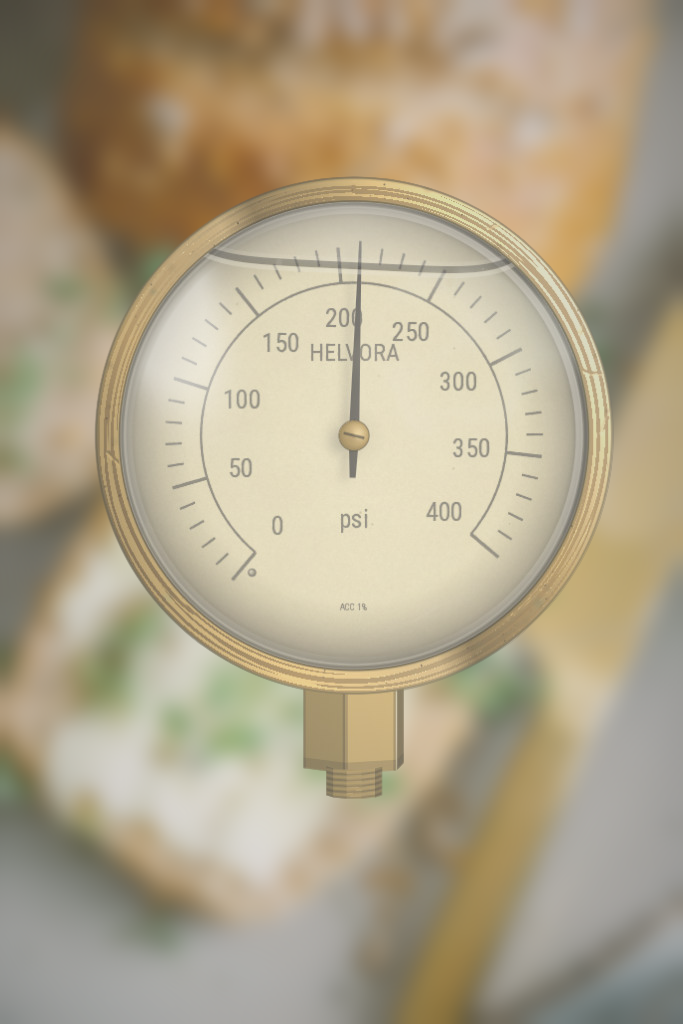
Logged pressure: 210 psi
